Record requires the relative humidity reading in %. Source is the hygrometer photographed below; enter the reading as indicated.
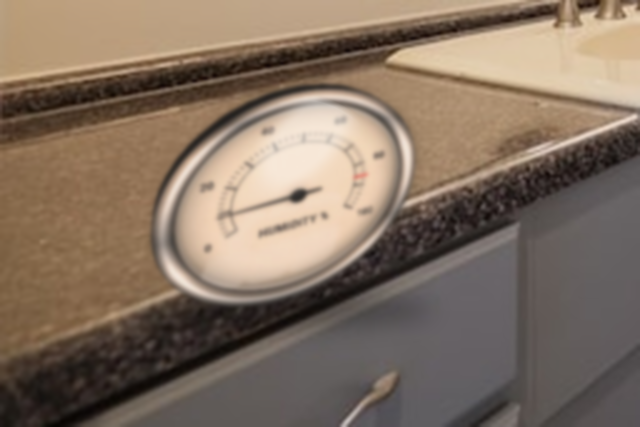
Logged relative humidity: 10 %
